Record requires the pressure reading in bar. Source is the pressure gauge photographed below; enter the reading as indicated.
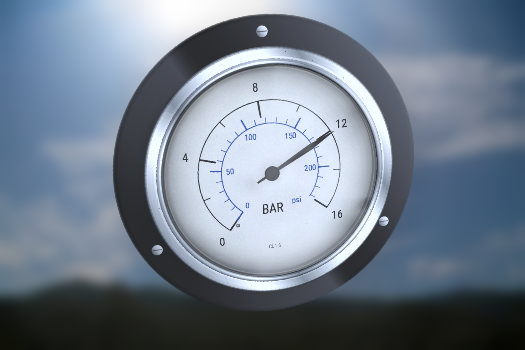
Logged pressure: 12 bar
